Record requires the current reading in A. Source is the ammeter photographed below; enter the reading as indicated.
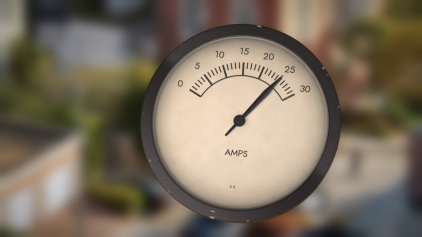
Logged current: 25 A
